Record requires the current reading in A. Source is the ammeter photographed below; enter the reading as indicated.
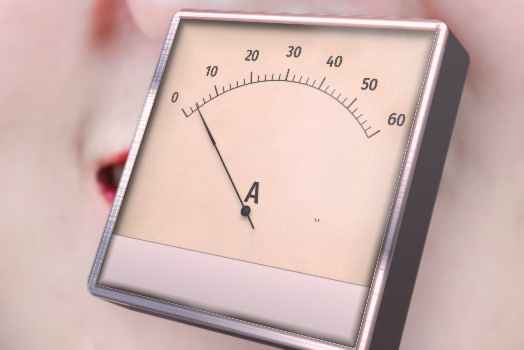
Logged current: 4 A
